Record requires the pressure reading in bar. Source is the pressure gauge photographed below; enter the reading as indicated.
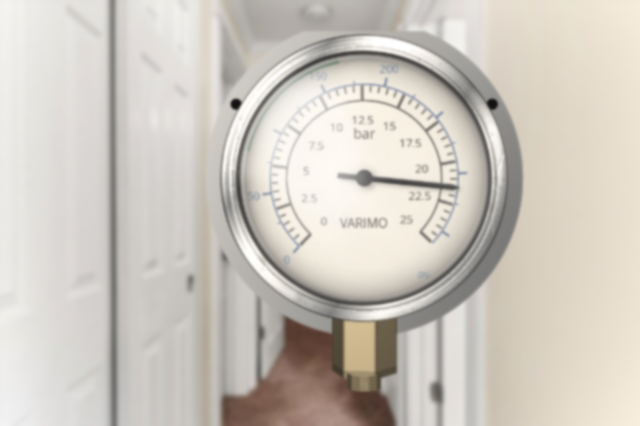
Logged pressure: 21.5 bar
